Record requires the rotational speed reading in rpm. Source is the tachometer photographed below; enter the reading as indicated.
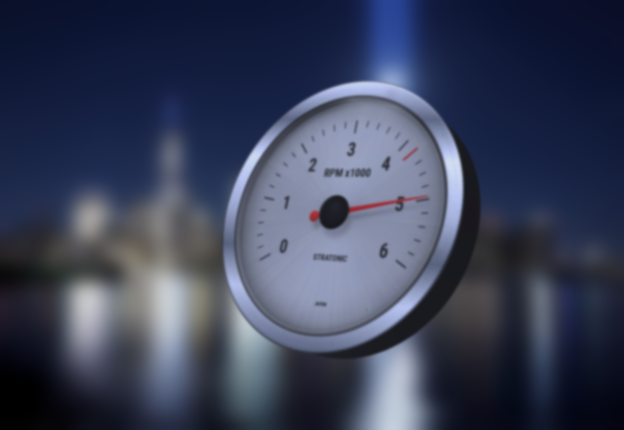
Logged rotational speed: 5000 rpm
